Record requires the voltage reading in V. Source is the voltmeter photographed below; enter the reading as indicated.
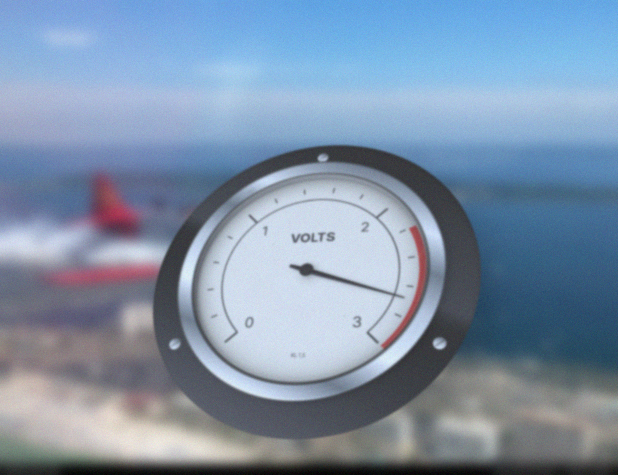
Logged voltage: 2.7 V
